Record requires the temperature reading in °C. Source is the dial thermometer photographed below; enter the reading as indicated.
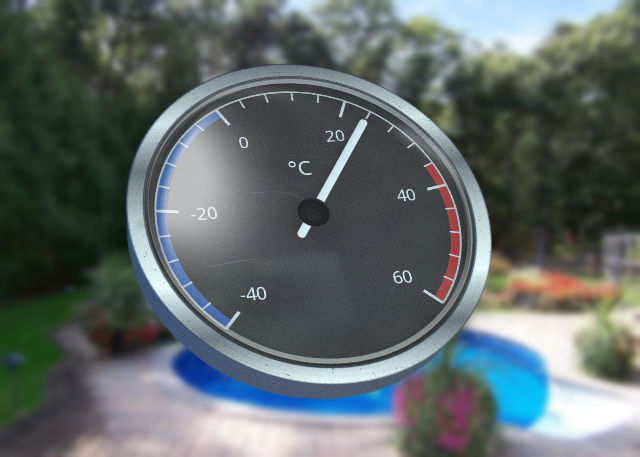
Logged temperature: 24 °C
